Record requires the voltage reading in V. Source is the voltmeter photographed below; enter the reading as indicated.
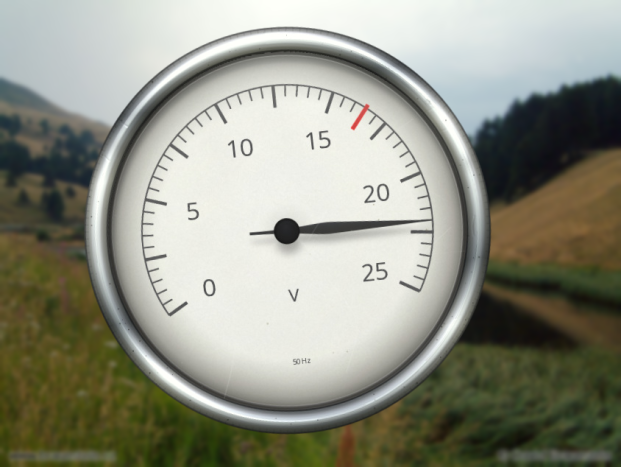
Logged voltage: 22 V
